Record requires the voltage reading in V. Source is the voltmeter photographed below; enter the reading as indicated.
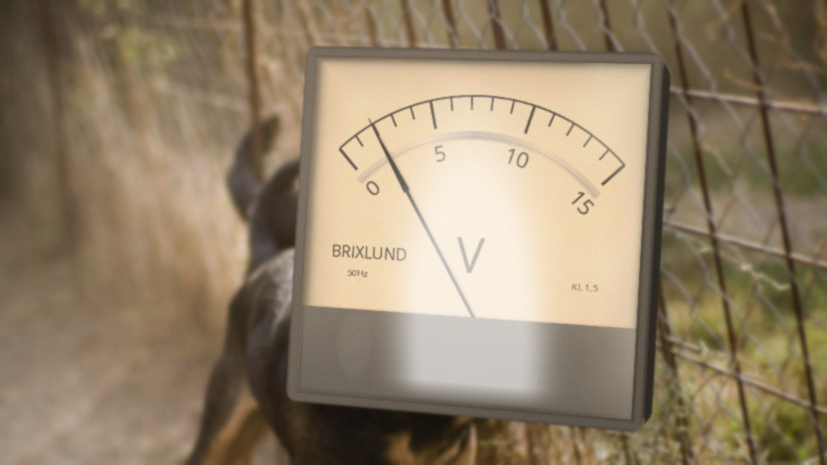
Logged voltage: 2 V
